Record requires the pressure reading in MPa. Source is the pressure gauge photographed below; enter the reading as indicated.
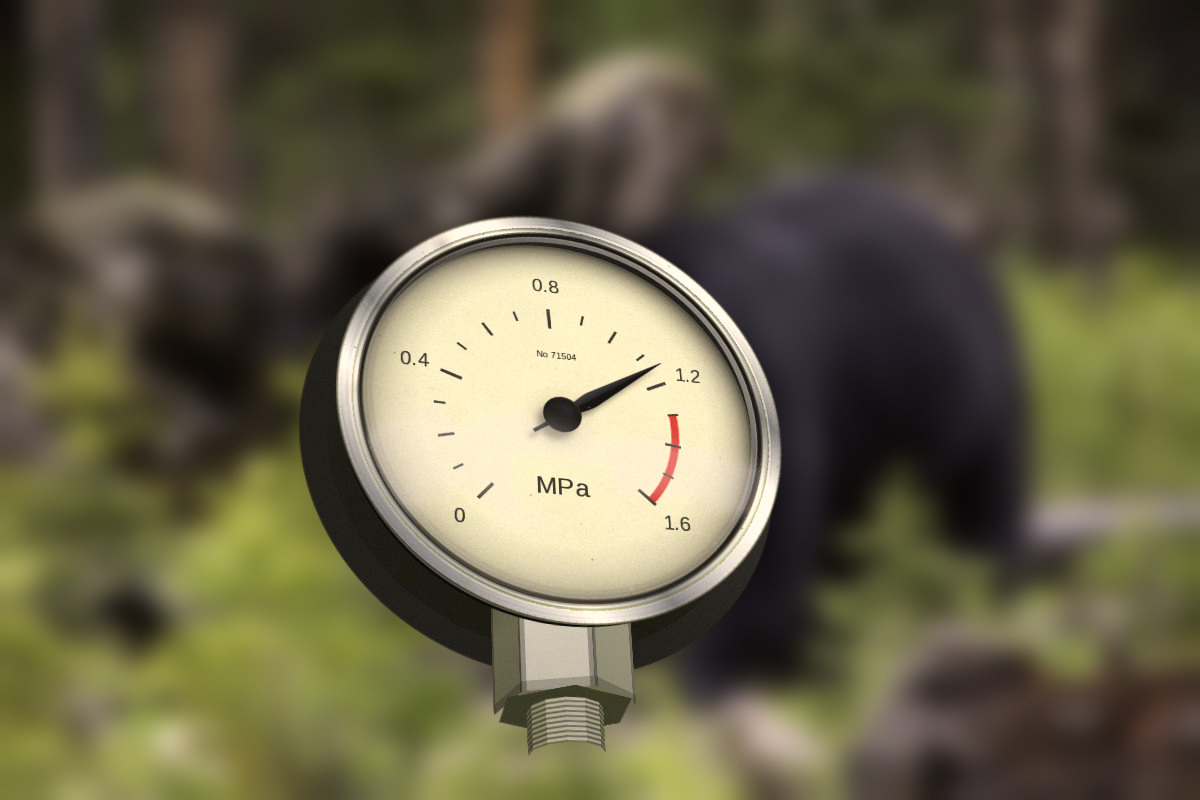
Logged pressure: 1.15 MPa
